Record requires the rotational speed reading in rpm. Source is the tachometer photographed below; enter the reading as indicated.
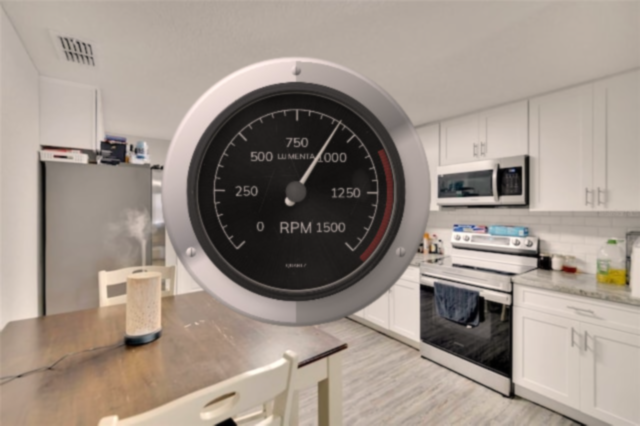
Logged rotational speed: 925 rpm
